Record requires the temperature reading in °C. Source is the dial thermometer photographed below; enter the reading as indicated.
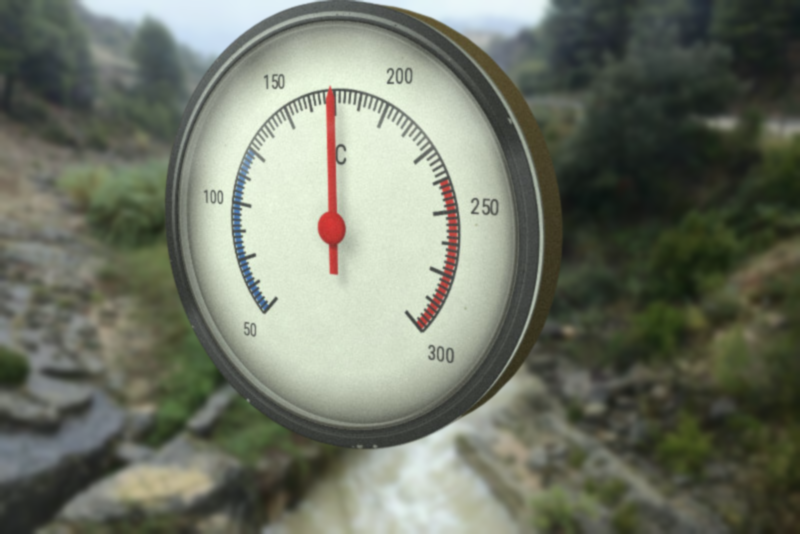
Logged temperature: 175 °C
